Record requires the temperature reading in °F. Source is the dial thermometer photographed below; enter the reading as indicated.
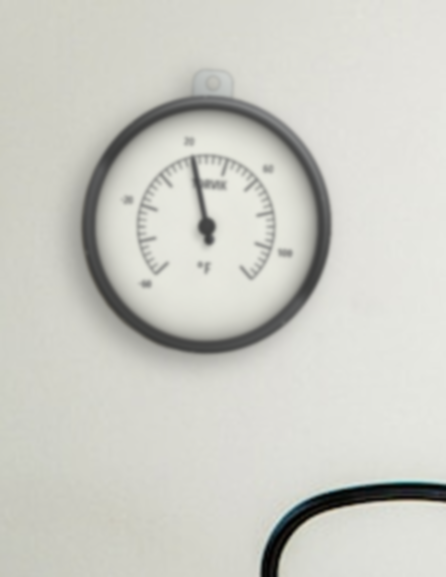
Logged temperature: 20 °F
